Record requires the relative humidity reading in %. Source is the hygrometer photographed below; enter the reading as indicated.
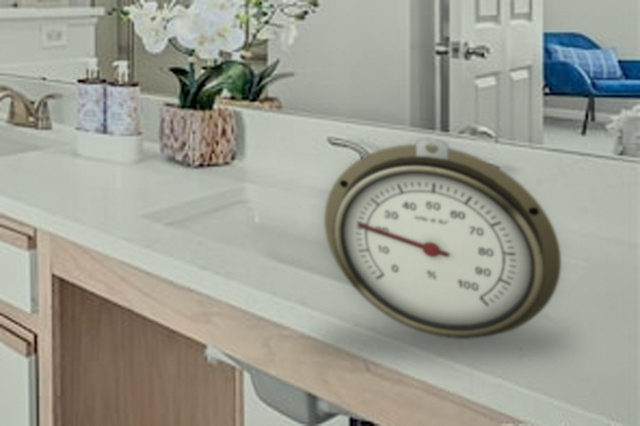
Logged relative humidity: 20 %
